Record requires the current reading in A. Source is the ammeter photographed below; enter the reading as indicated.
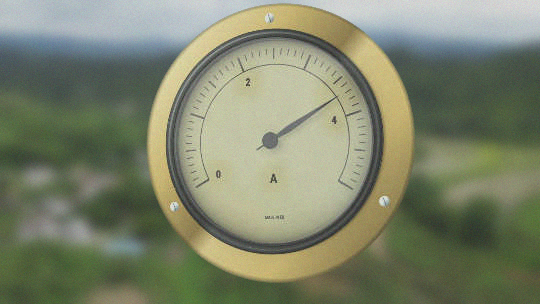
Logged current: 3.7 A
